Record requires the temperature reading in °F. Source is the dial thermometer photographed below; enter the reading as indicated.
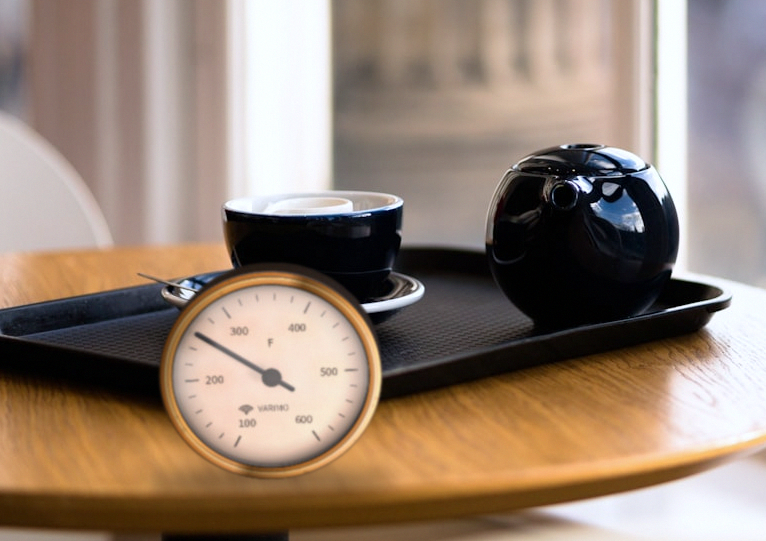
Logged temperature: 260 °F
